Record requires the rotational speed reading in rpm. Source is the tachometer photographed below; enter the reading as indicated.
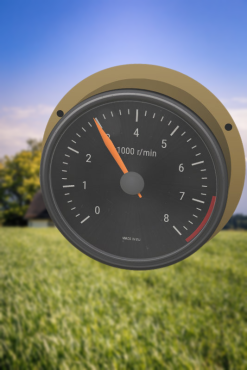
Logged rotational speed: 3000 rpm
